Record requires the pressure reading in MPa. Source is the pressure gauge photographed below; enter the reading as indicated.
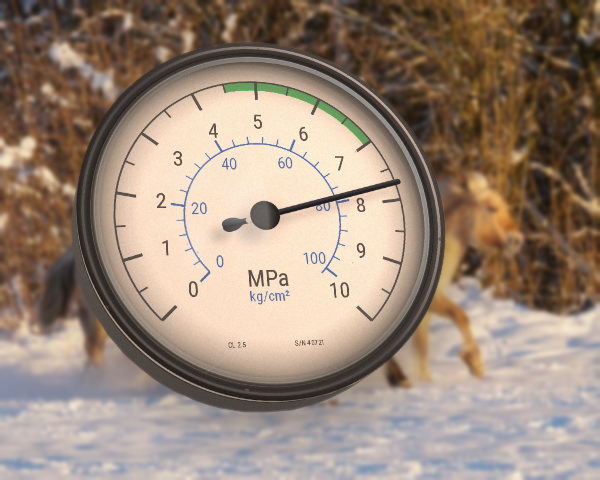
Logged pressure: 7.75 MPa
